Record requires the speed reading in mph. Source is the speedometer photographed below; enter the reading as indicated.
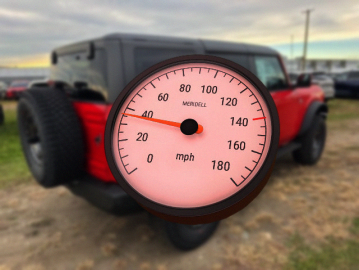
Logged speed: 35 mph
